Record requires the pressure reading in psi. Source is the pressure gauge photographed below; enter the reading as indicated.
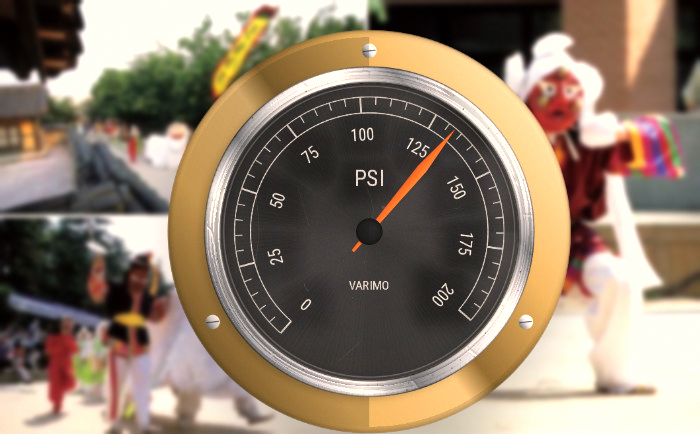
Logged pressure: 132.5 psi
